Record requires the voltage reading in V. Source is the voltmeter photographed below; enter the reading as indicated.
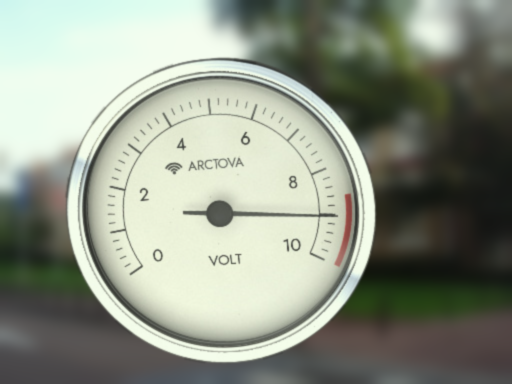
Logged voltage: 9 V
